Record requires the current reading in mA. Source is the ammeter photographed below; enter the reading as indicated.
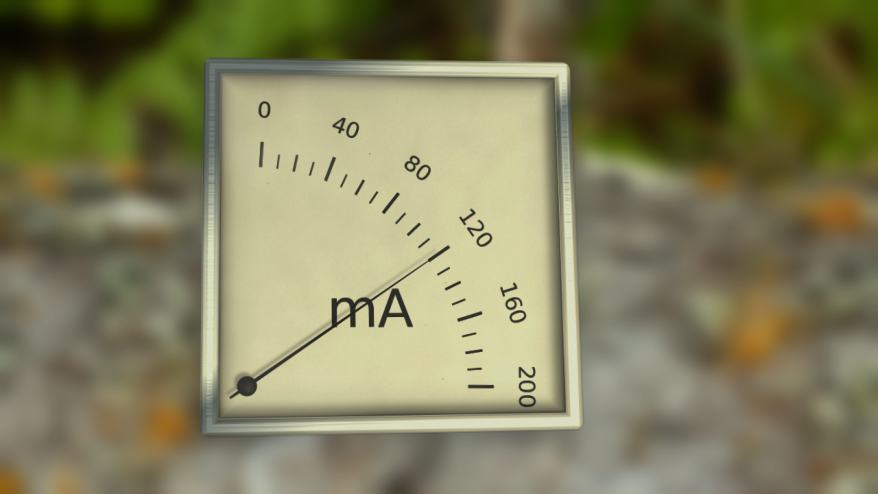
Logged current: 120 mA
